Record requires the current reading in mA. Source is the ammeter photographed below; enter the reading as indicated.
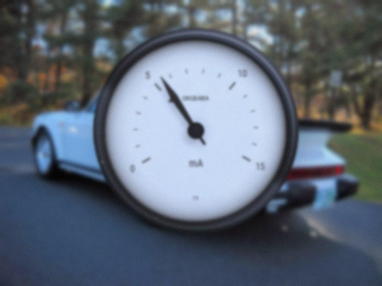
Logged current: 5.5 mA
